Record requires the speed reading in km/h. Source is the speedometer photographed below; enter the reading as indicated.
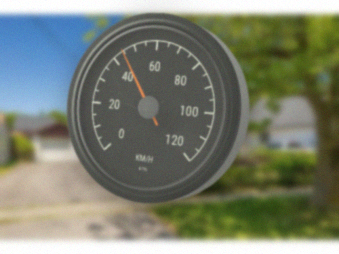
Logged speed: 45 km/h
